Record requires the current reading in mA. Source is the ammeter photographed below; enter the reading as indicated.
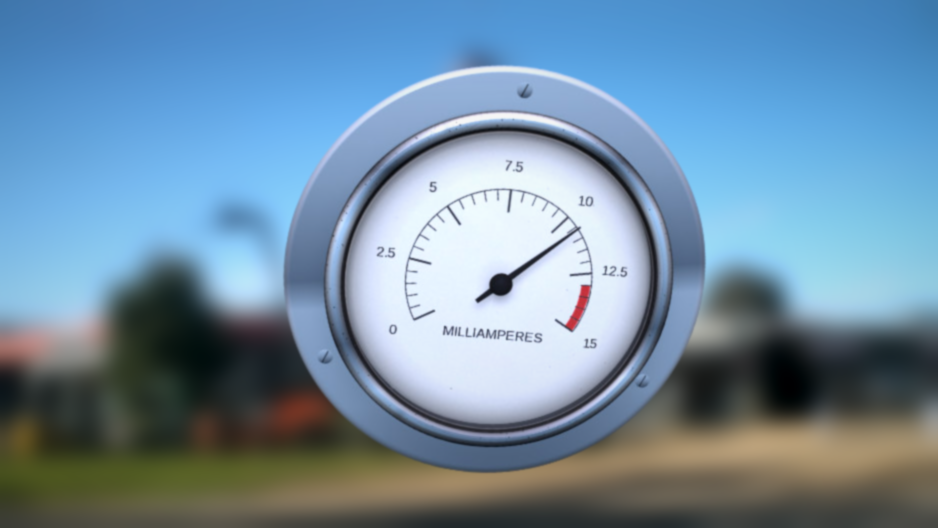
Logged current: 10.5 mA
